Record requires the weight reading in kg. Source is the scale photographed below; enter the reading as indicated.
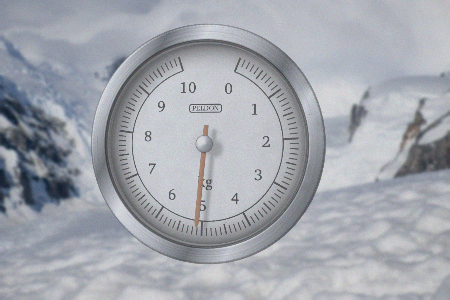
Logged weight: 5.1 kg
